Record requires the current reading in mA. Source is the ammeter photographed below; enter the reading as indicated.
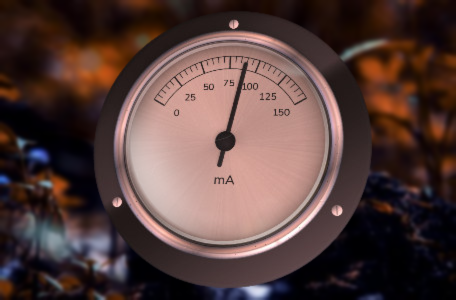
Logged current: 90 mA
